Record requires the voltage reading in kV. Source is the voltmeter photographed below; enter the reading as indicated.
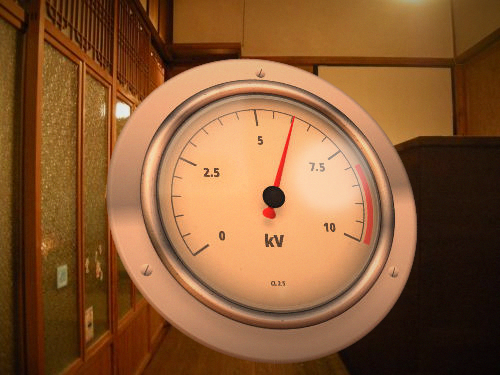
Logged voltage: 6 kV
